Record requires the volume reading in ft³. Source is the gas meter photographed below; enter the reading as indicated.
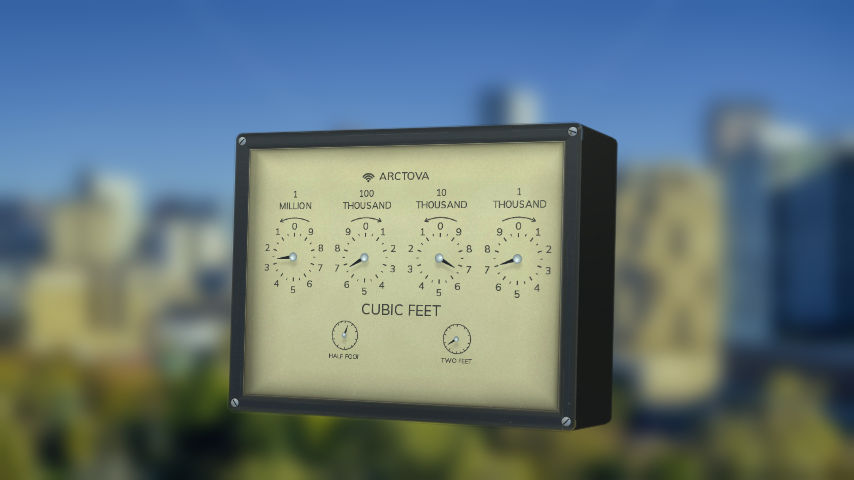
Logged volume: 266700 ft³
